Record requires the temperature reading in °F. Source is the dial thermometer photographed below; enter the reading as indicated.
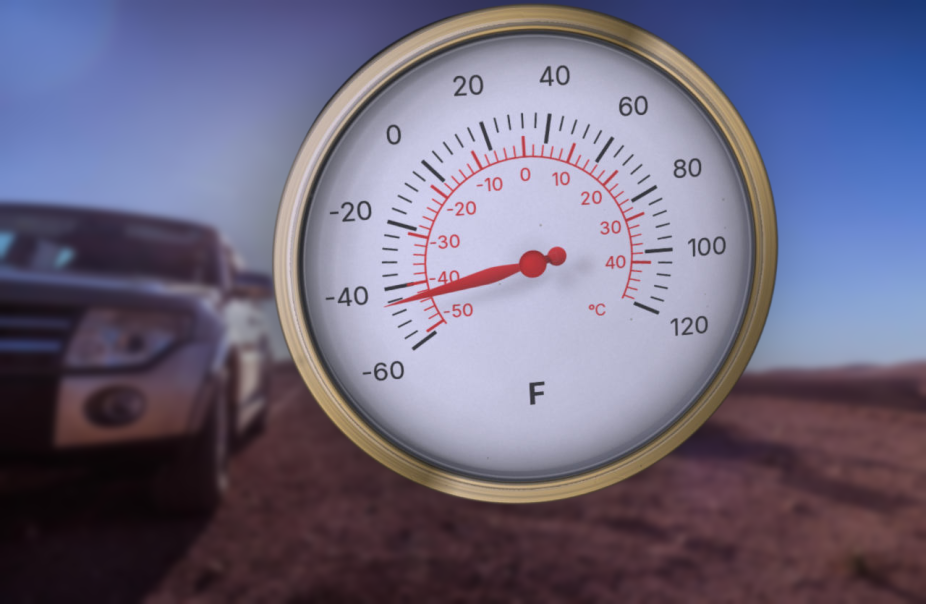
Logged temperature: -44 °F
